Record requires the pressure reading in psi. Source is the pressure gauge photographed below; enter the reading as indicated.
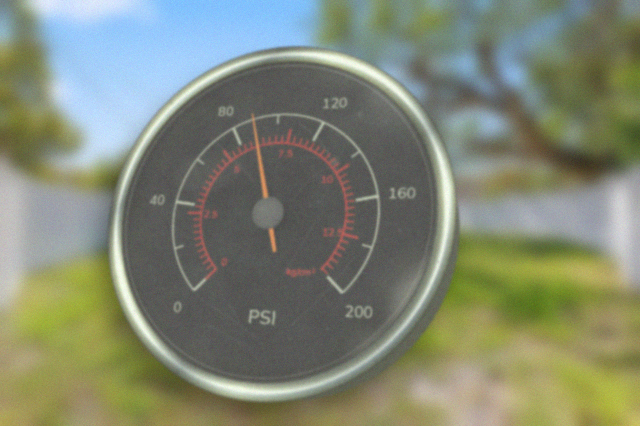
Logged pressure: 90 psi
